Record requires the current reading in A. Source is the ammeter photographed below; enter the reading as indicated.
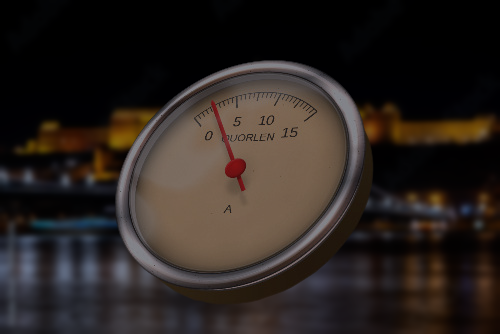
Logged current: 2.5 A
